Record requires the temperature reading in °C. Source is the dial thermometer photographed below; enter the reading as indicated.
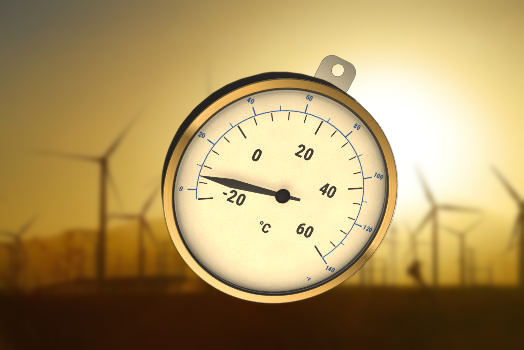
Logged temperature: -14 °C
